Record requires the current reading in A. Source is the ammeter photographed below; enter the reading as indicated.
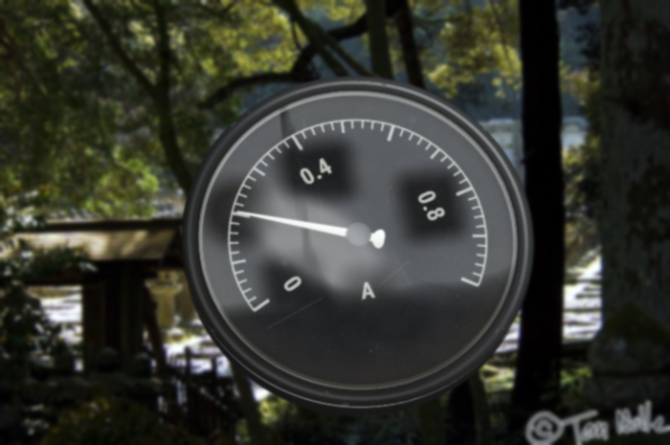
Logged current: 0.2 A
